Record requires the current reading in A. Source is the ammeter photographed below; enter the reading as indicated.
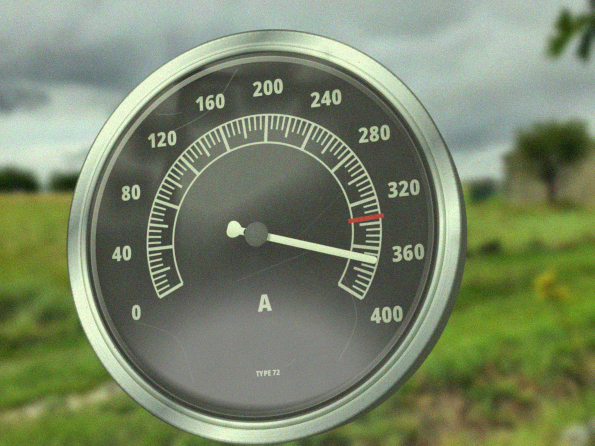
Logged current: 370 A
